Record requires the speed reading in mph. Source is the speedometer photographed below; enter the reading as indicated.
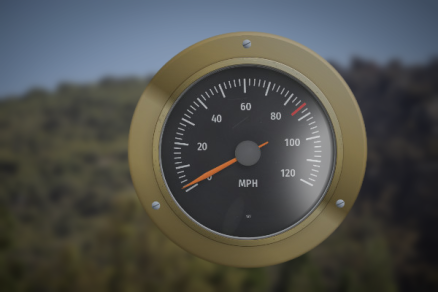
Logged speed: 2 mph
